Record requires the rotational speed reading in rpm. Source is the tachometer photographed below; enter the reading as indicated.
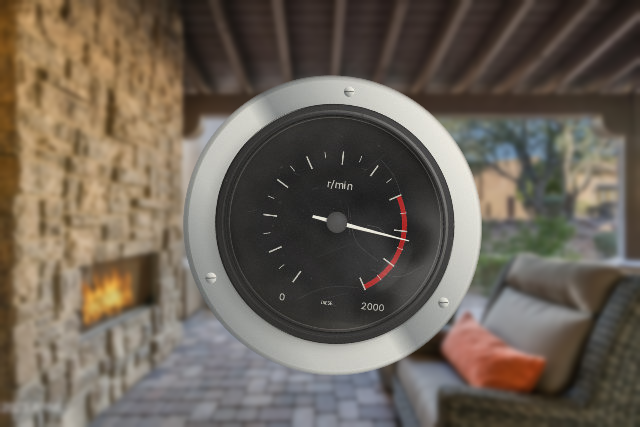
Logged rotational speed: 1650 rpm
